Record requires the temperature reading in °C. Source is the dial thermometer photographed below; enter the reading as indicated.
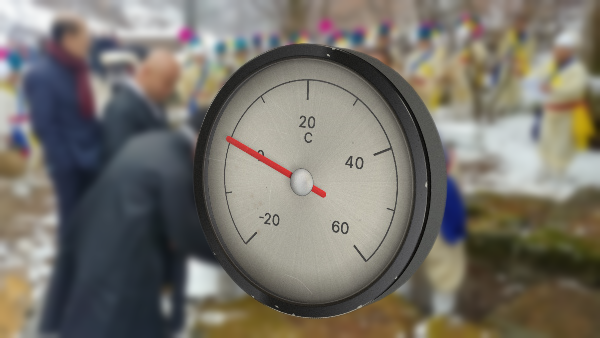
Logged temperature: 0 °C
